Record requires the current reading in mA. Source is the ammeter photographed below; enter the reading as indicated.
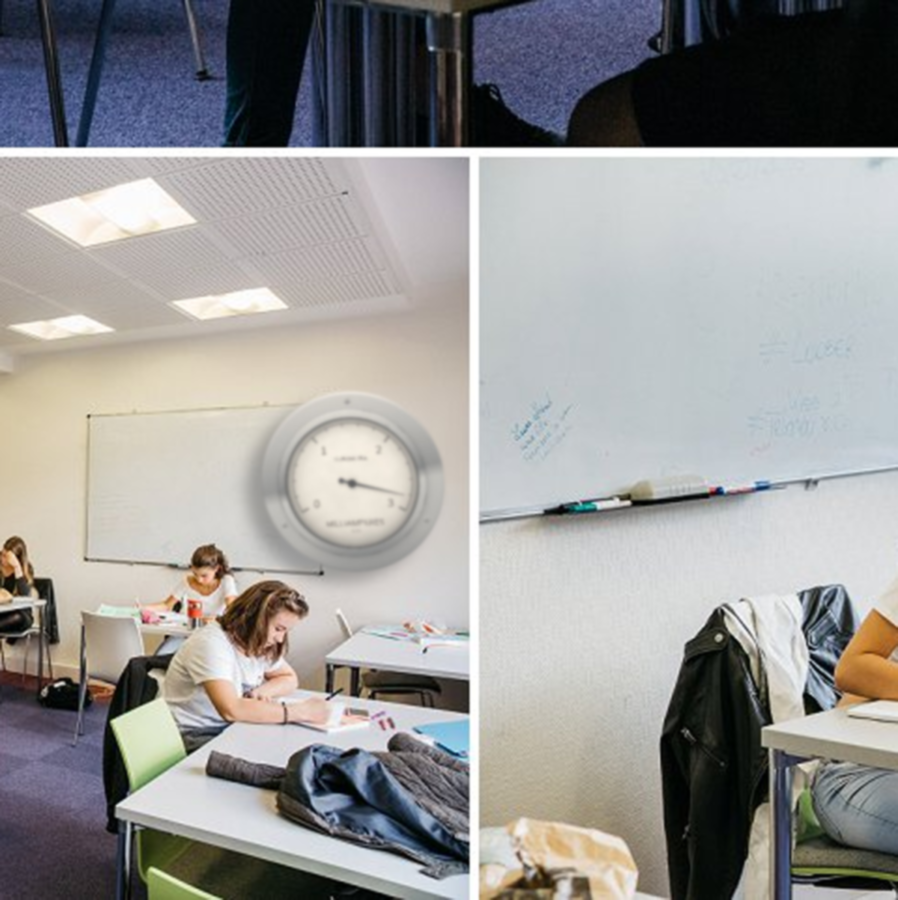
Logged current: 2.8 mA
